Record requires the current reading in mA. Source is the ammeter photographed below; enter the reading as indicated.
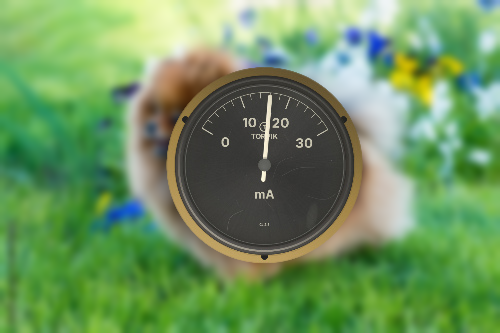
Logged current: 16 mA
